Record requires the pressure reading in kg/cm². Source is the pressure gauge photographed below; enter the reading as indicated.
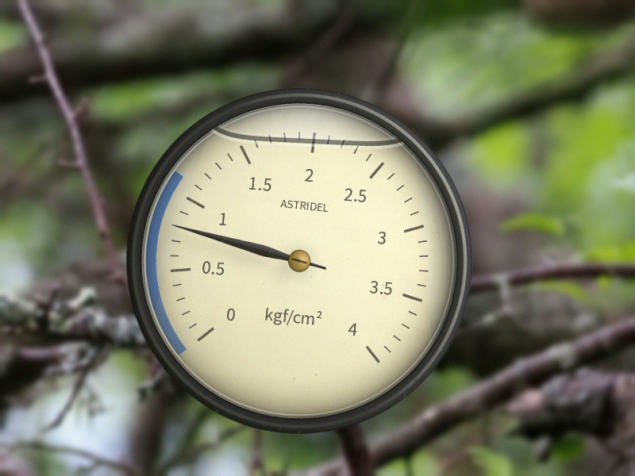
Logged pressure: 0.8 kg/cm²
